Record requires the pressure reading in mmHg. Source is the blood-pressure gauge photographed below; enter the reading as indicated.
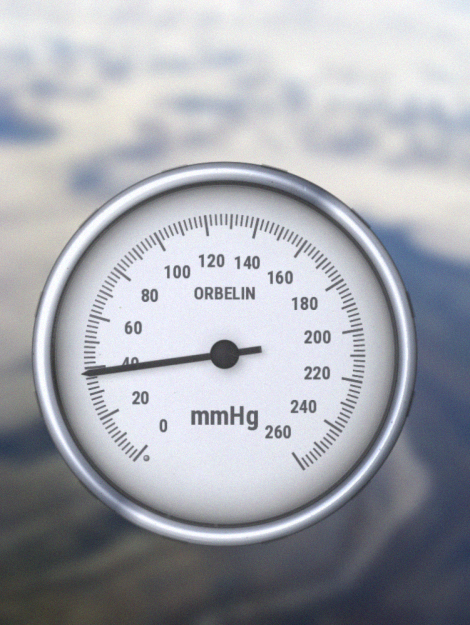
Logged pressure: 38 mmHg
